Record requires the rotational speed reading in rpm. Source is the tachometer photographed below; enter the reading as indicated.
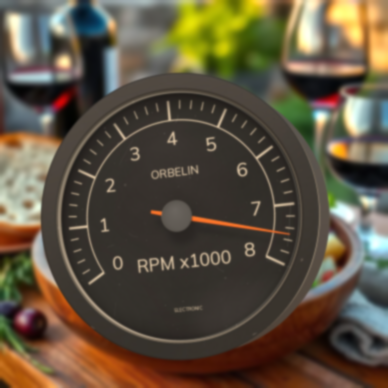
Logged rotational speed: 7500 rpm
